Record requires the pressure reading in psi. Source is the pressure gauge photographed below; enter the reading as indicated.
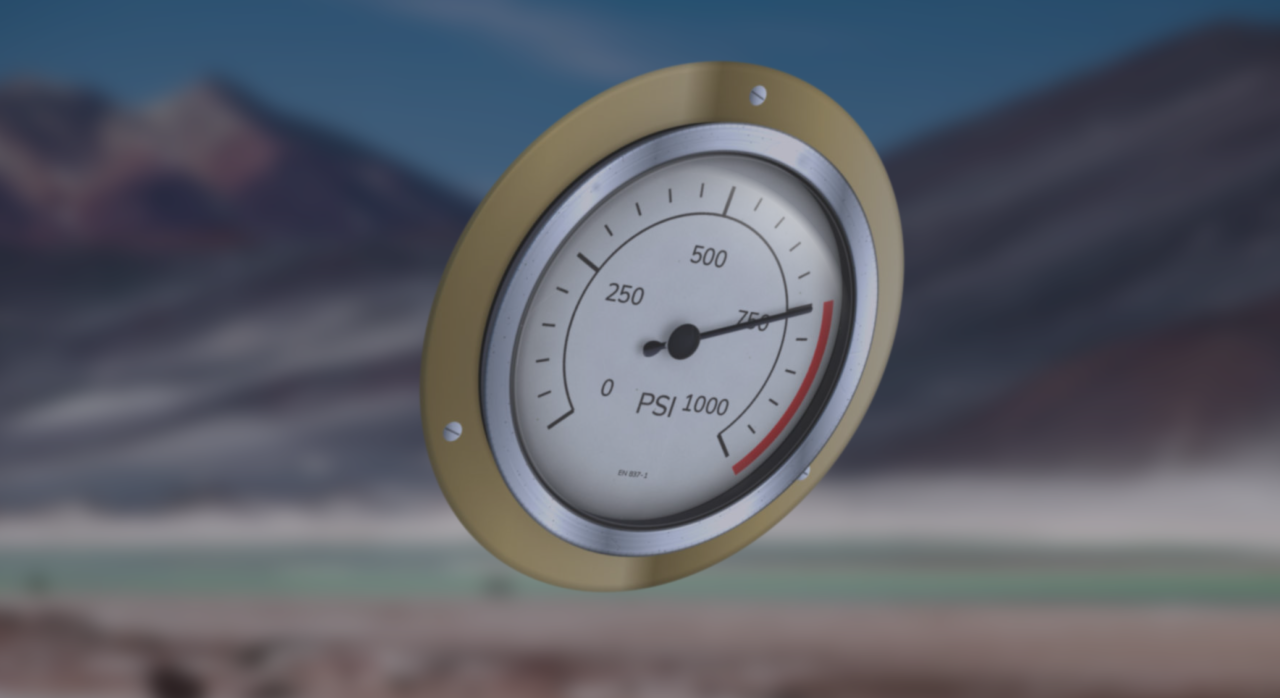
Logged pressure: 750 psi
